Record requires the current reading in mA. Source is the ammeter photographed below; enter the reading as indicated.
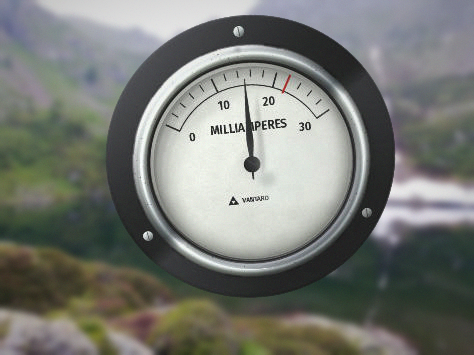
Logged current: 15 mA
